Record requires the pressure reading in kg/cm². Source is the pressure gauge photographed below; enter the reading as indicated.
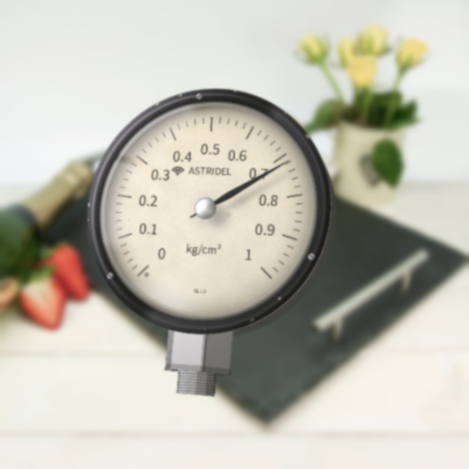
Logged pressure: 0.72 kg/cm²
